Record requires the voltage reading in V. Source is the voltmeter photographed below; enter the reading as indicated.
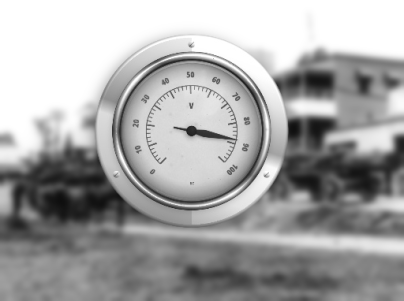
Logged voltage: 88 V
